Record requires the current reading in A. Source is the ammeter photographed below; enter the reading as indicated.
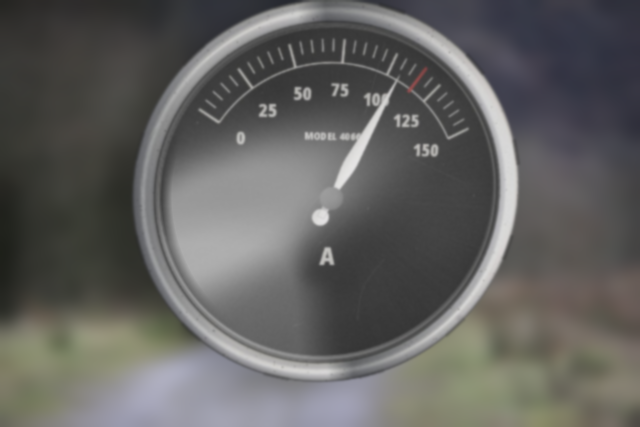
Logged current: 105 A
